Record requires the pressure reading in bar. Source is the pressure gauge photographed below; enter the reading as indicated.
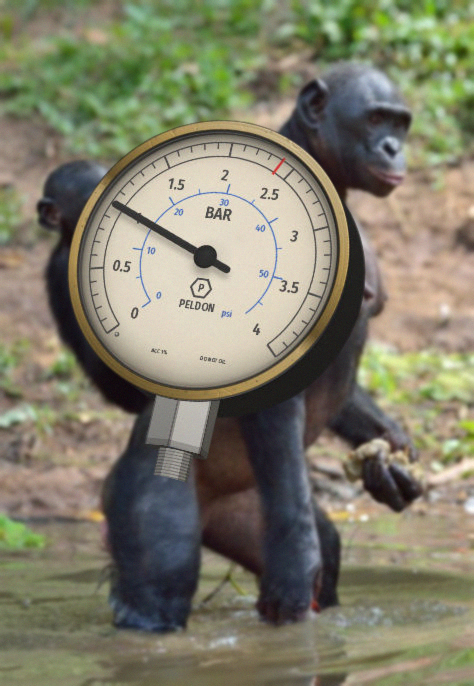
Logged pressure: 1 bar
